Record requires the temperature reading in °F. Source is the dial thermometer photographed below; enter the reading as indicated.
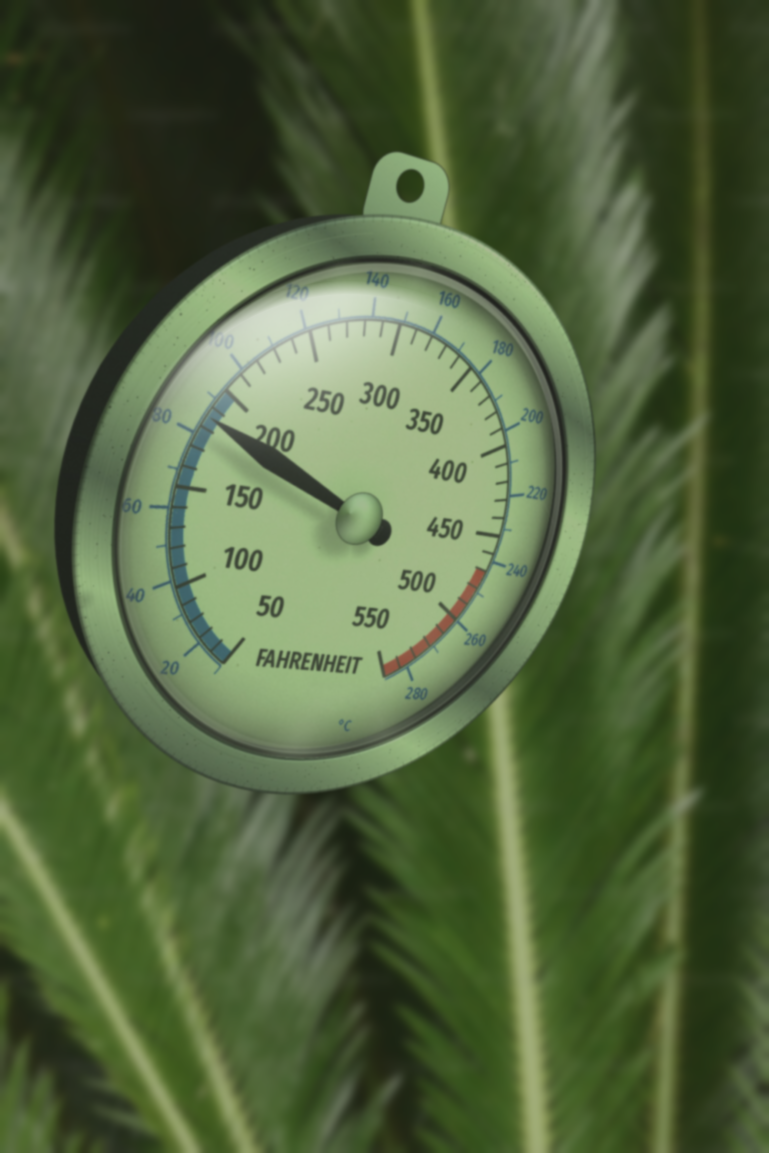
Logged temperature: 185 °F
